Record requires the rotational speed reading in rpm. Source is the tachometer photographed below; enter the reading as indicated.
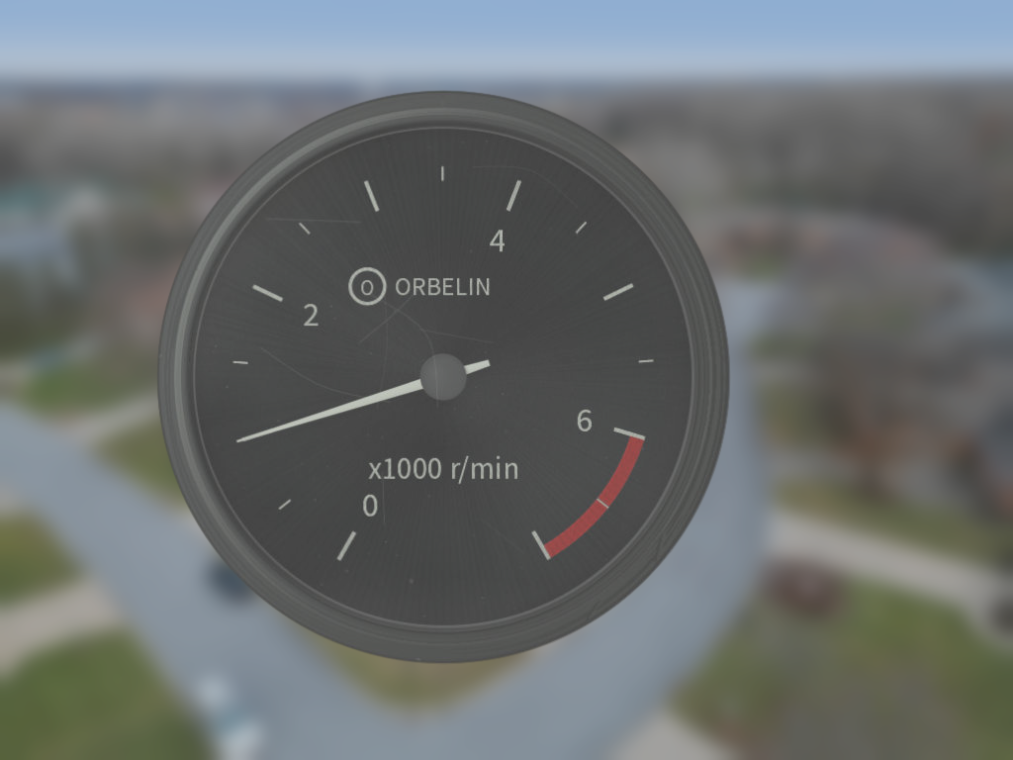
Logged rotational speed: 1000 rpm
